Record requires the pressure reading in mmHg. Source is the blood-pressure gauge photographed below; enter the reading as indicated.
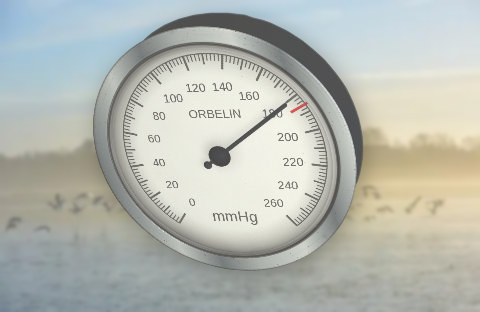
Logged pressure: 180 mmHg
